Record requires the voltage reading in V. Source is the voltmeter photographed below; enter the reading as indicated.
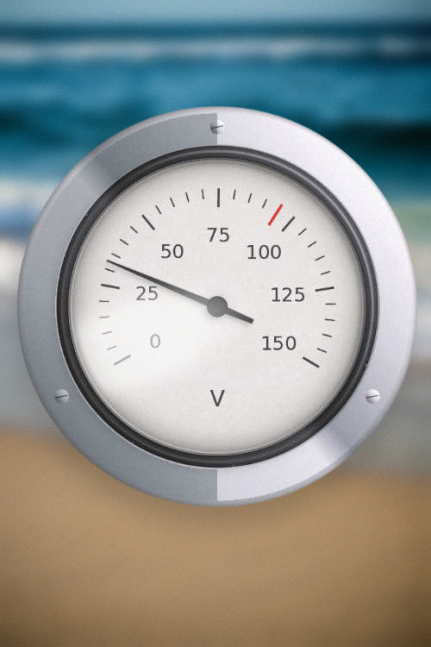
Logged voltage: 32.5 V
